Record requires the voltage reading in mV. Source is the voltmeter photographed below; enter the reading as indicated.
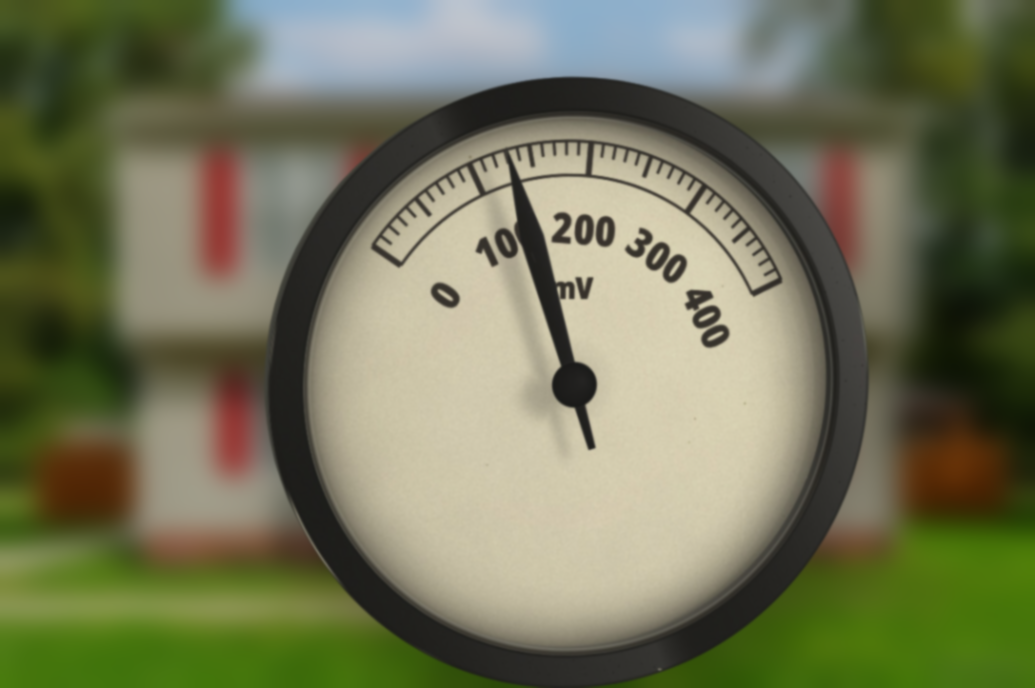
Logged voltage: 130 mV
